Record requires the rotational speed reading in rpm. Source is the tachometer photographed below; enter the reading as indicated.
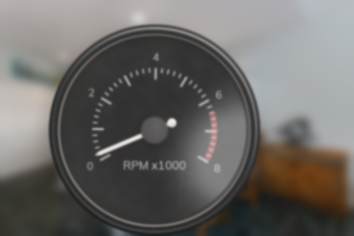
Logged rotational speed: 200 rpm
